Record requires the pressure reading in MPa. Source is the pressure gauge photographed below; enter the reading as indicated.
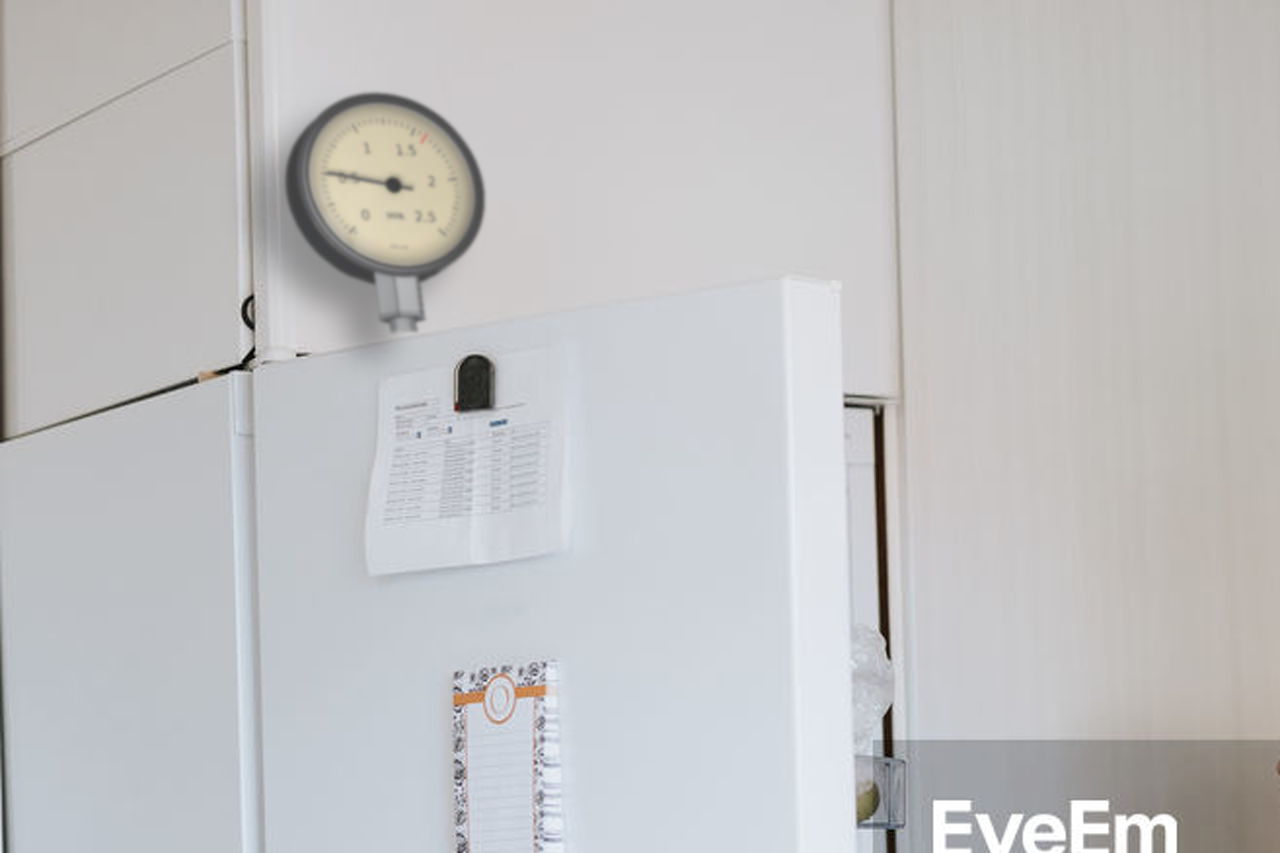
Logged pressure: 0.5 MPa
